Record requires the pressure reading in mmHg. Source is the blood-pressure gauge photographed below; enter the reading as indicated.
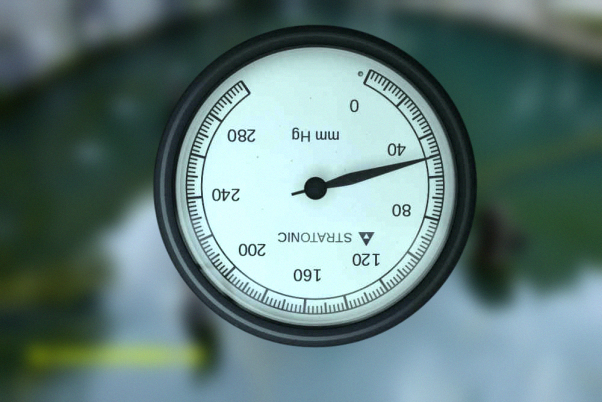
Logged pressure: 50 mmHg
